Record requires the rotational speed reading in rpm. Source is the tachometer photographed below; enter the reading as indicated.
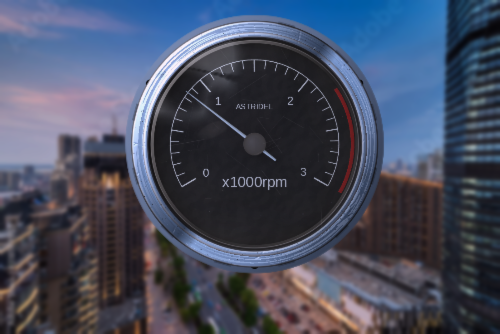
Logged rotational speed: 850 rpm
